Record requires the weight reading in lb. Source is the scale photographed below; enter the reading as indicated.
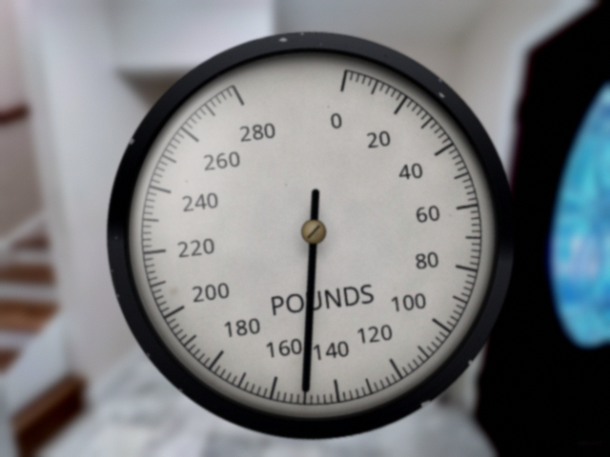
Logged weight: 150 lb
